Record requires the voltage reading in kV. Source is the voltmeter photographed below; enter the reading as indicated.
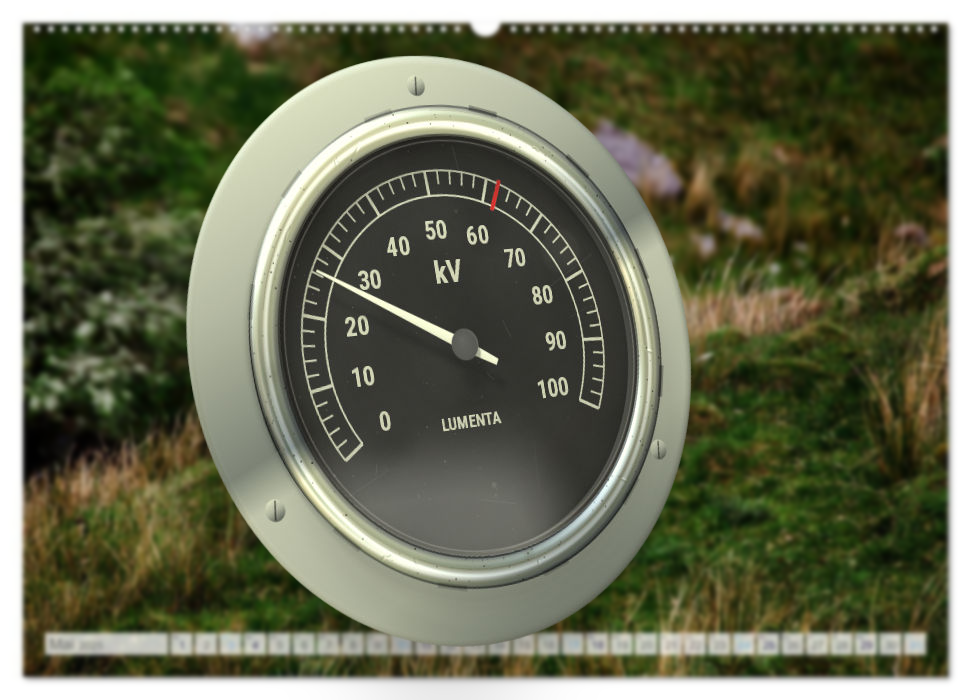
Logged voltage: 26 kV
